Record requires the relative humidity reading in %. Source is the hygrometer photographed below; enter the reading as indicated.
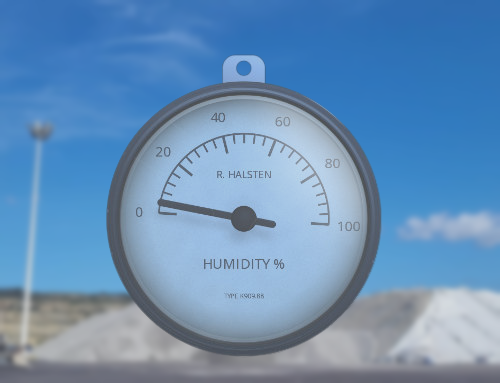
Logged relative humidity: 4 %
